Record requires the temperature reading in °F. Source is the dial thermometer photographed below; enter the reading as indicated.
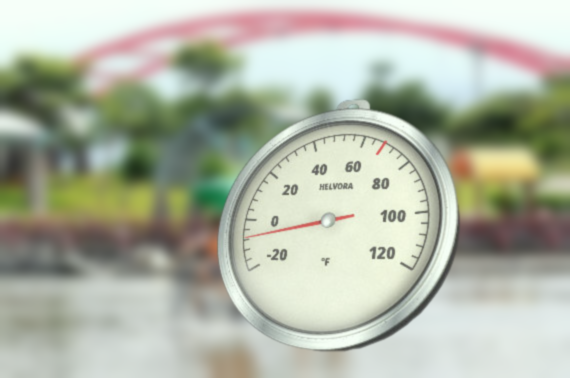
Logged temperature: -8 °F
